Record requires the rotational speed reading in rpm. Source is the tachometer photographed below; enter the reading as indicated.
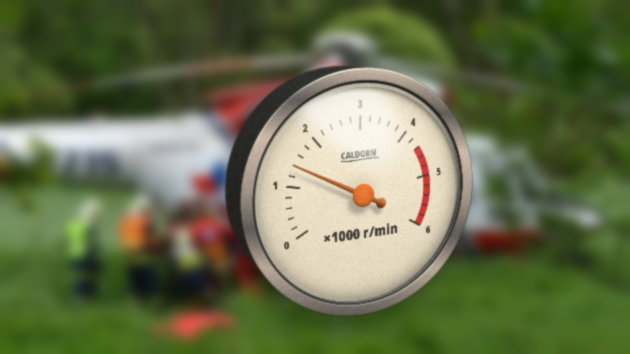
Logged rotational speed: 1400 rpm
